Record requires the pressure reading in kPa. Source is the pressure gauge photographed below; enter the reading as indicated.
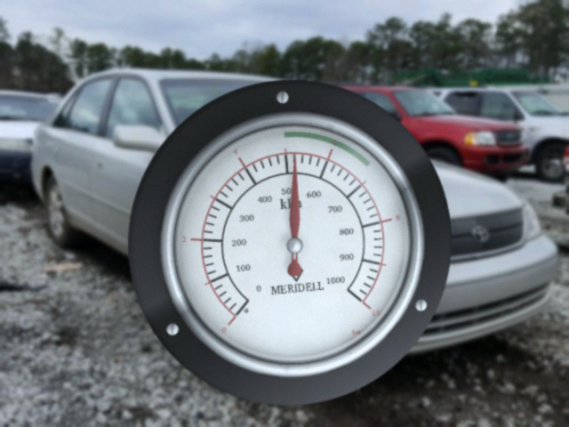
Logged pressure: 520 kPa
